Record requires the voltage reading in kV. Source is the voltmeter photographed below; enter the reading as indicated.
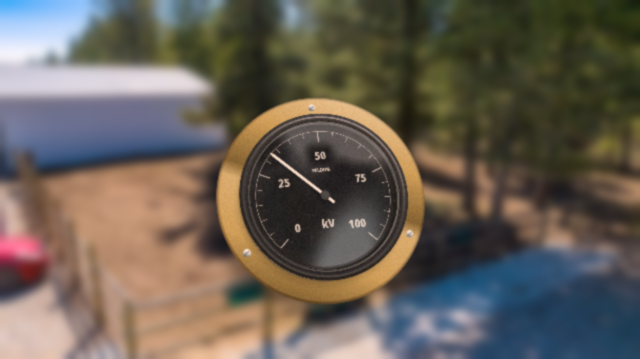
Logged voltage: 32.5 kV
